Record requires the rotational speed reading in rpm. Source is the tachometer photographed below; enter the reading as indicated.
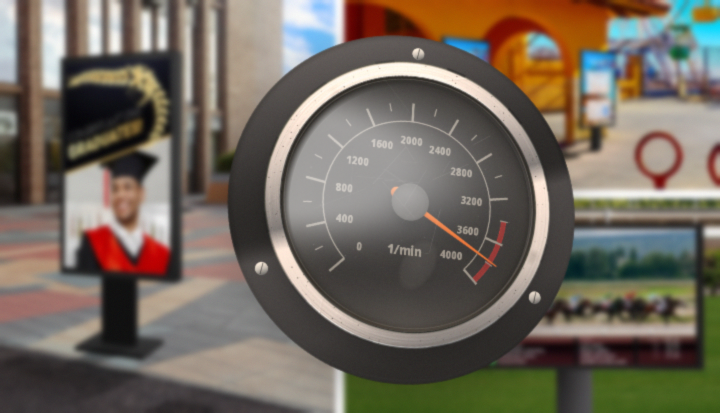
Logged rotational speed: 3800 rpm
